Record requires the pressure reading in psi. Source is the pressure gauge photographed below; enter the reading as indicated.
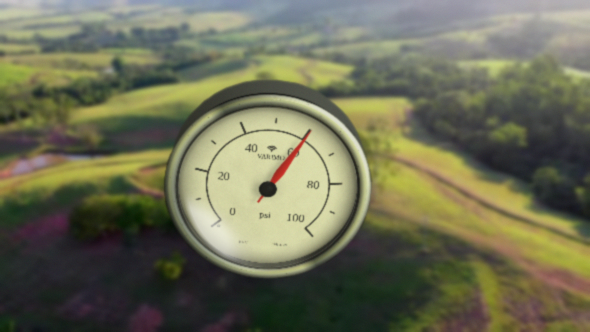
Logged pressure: 60 psi
